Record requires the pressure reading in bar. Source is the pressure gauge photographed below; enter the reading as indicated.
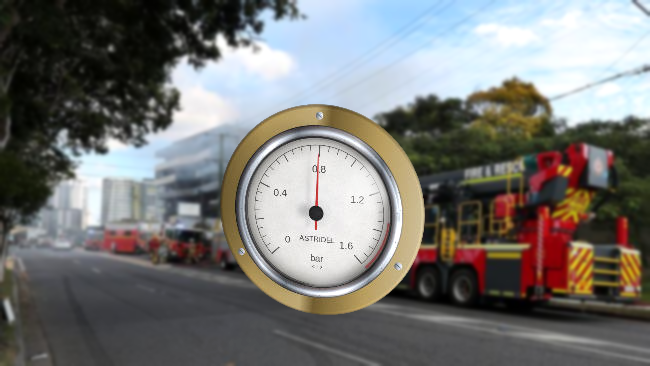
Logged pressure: 0.8 bar
